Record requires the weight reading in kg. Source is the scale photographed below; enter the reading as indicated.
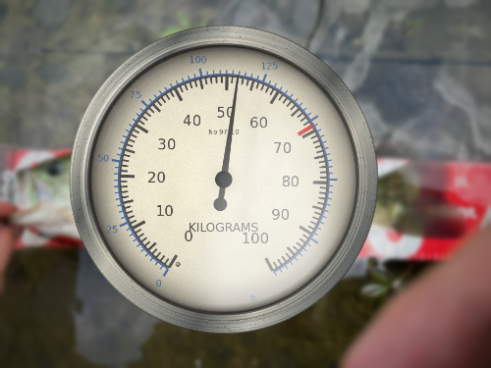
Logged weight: 52 kg
